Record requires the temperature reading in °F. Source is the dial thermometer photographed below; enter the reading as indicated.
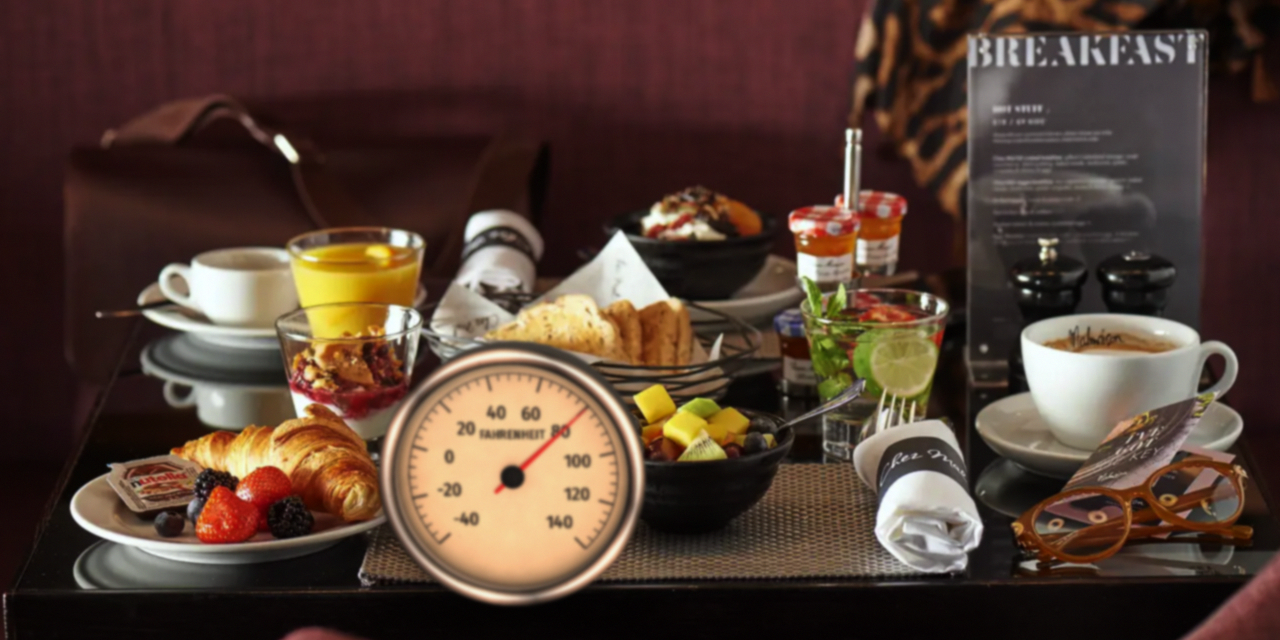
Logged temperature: 80 °F
